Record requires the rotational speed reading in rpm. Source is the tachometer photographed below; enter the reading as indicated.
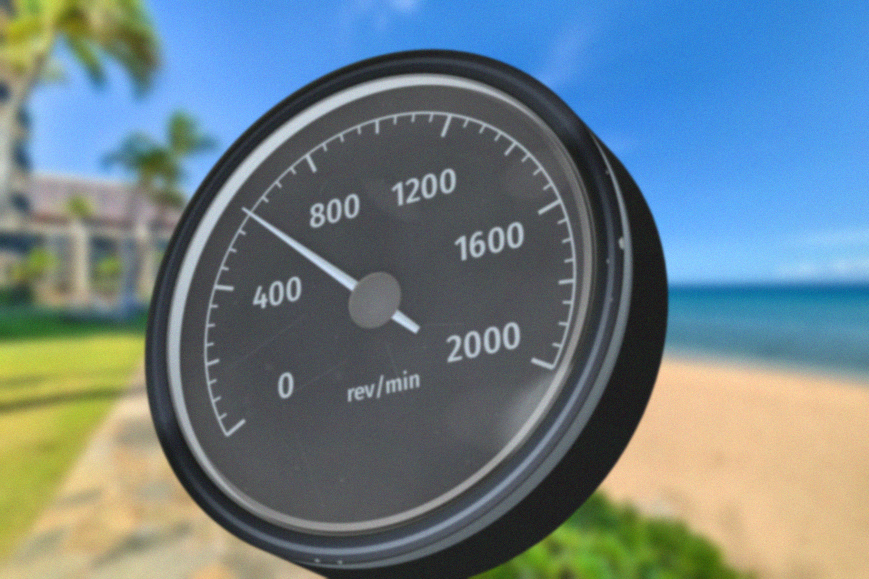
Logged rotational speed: 600 rpm
